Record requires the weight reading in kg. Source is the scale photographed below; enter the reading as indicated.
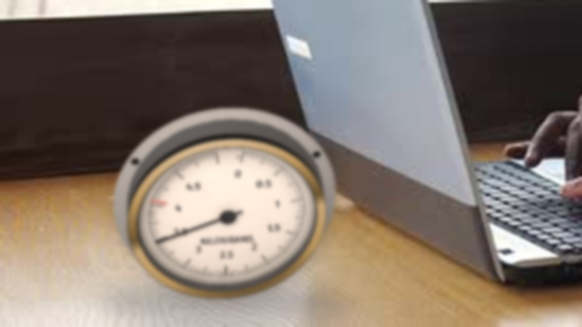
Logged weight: 3.5 kg
